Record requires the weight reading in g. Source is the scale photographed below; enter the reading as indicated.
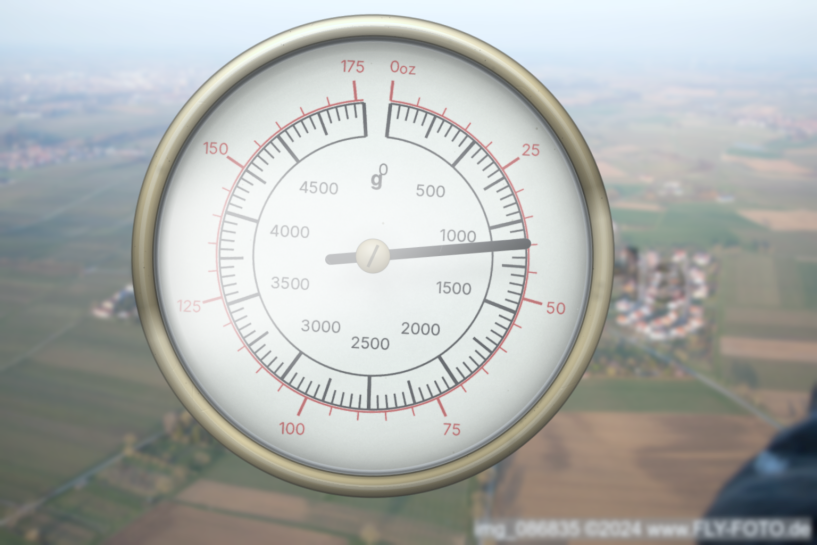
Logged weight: 1125 g
